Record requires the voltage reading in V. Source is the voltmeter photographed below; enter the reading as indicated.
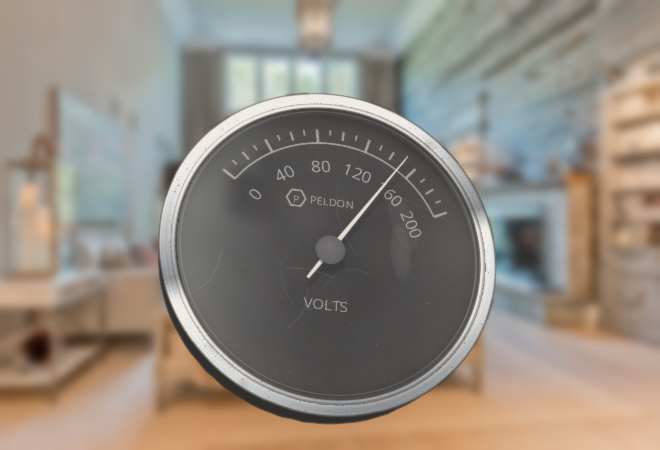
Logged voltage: 150 V
